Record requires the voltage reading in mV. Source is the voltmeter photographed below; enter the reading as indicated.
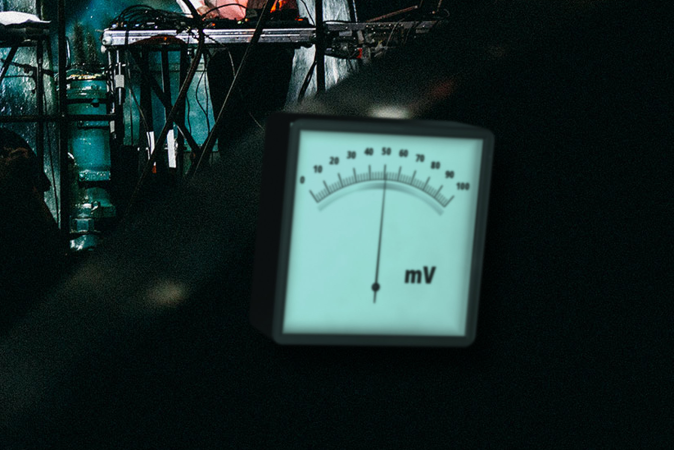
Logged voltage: 50 mV
